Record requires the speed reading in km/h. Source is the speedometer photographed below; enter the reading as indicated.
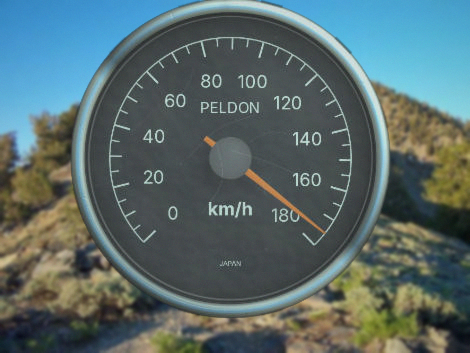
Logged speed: 175 km/h
